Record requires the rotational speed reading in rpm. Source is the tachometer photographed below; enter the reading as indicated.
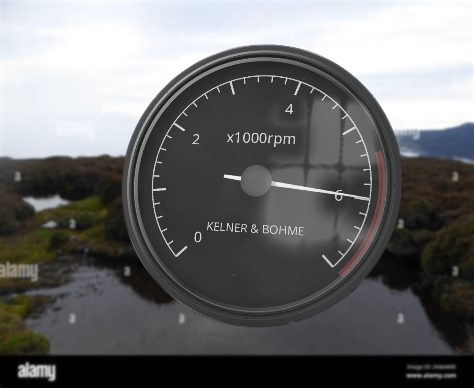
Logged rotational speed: 6000 rpm
